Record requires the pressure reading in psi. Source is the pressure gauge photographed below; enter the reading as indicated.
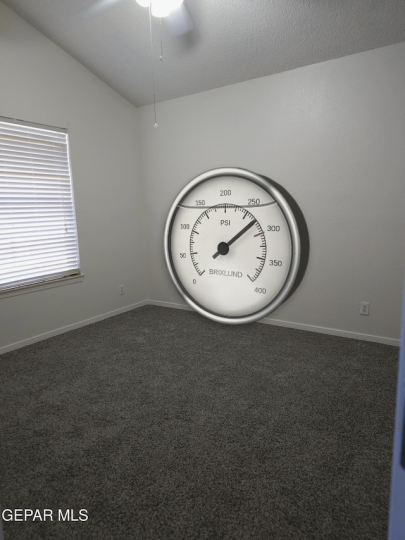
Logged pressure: 275 psi
